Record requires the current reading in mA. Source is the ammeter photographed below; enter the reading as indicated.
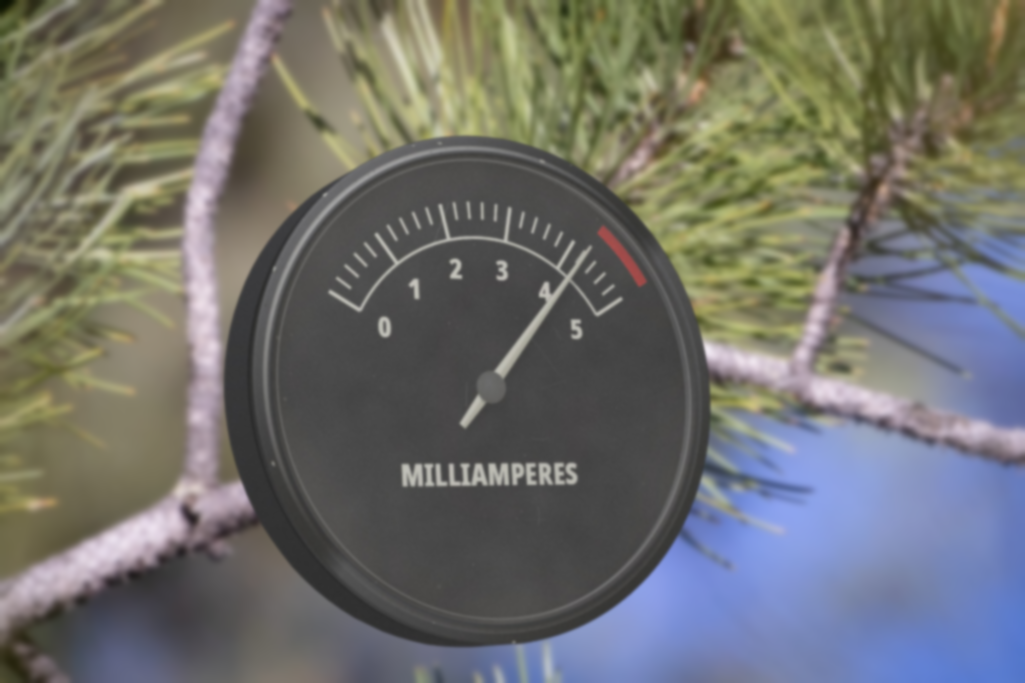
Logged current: 4.2 mA
